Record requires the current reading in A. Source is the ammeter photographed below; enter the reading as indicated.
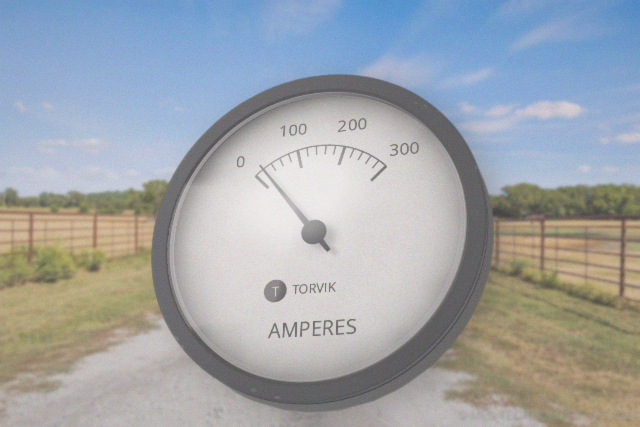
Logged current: 20 A
